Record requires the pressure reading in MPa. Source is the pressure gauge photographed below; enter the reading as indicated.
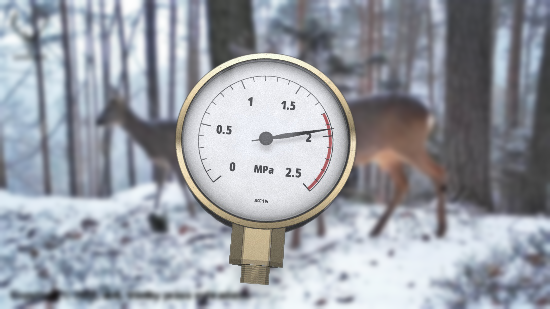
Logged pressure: 1.95 MPa
